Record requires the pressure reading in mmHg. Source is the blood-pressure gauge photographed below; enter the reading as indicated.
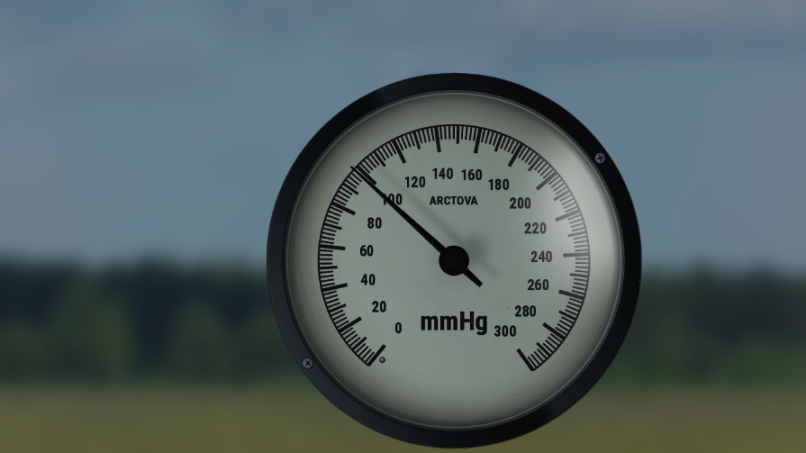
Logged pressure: 98 mmHg
